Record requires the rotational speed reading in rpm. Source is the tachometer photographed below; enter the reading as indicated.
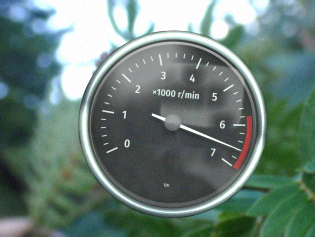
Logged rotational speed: 6600 rpm
